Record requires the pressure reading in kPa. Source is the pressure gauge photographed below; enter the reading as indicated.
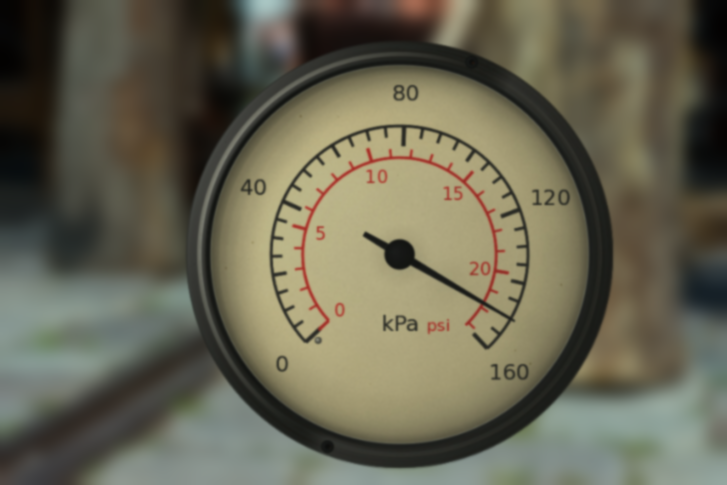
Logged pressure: 150 kPa
